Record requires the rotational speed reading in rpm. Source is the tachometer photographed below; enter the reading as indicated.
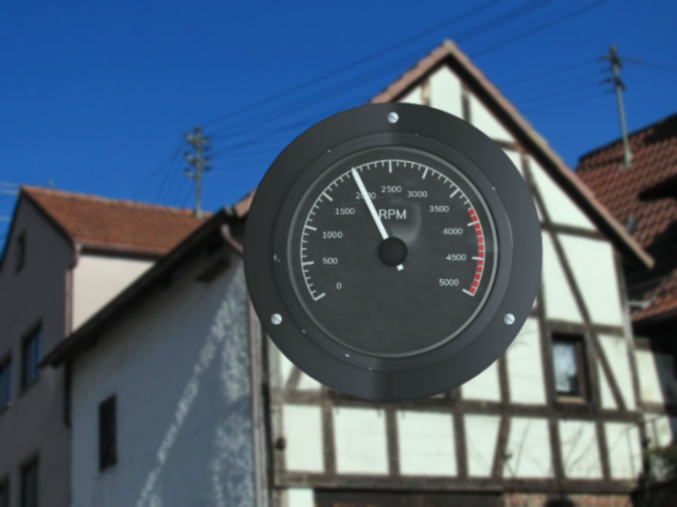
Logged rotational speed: 2000 rpm
